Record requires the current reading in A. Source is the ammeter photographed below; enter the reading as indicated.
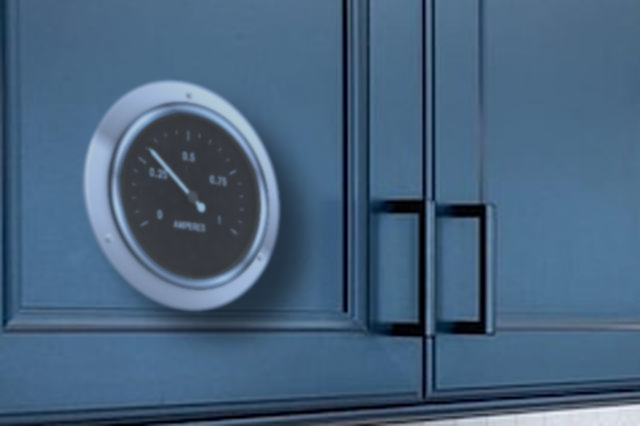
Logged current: 0.3 A
